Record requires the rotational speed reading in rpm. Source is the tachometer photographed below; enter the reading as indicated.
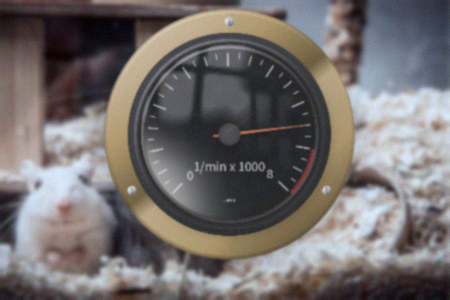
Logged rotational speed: 6500 rpm
